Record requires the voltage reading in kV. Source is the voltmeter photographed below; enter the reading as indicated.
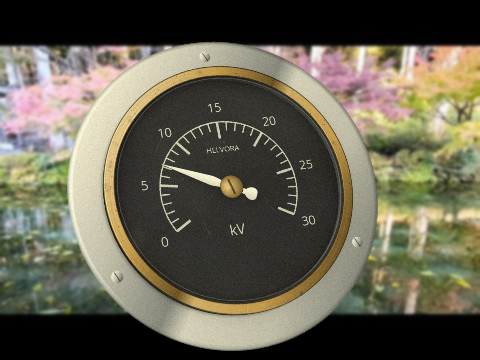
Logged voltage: 7 kV
